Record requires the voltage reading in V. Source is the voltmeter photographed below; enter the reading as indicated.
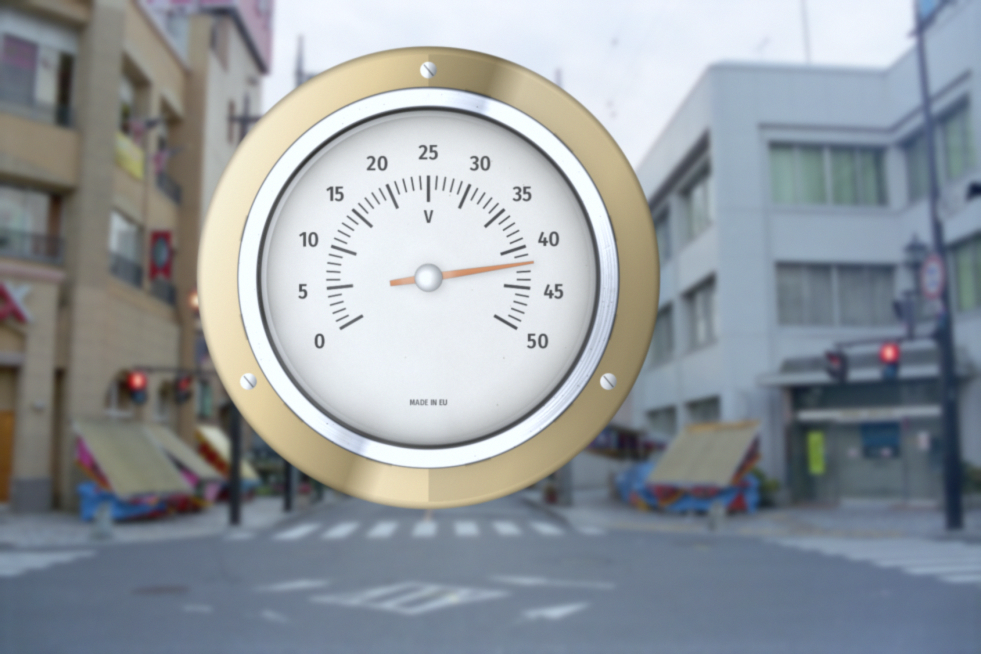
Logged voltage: 42 V
